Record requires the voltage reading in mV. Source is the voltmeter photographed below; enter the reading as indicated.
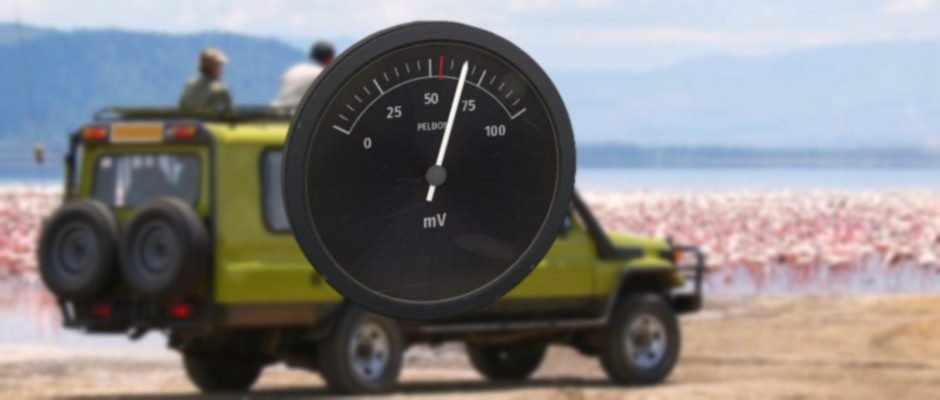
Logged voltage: 65 mV
